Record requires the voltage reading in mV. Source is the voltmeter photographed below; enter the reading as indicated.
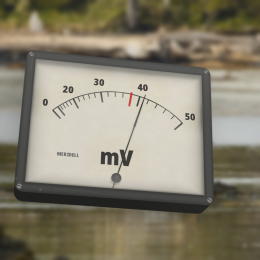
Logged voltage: 41 mV
